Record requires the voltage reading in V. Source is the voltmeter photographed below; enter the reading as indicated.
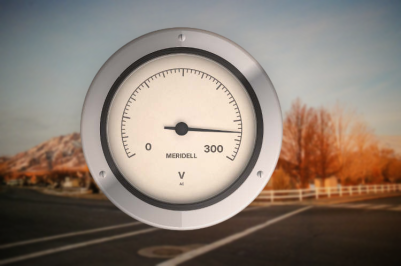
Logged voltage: 265 V
